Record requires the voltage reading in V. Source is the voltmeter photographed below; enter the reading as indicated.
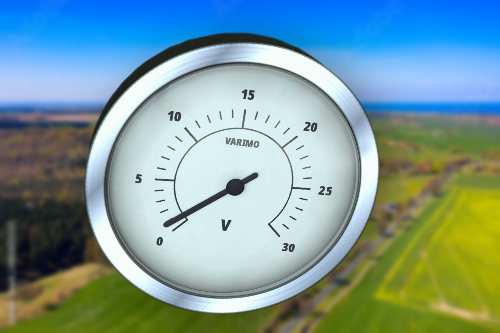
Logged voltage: 1 V
